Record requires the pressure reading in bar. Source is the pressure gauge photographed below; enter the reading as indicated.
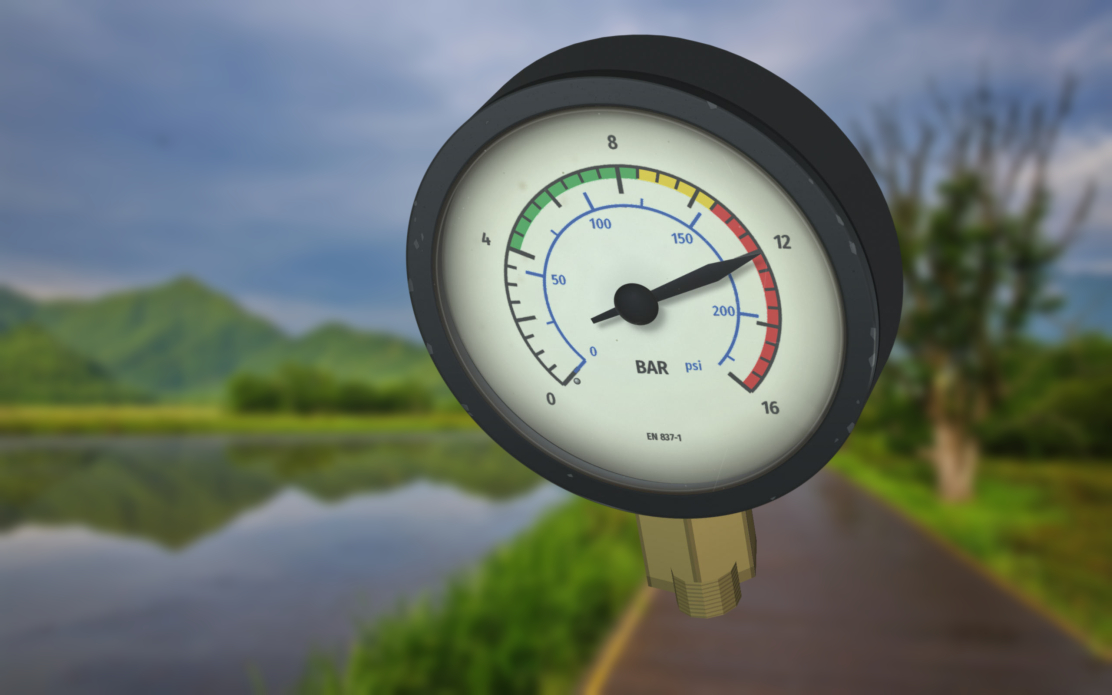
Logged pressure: 12 bar
